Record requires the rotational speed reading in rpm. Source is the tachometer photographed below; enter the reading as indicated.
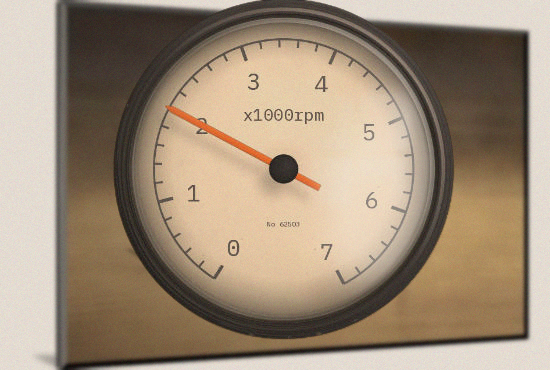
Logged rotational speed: 2000 rpm
